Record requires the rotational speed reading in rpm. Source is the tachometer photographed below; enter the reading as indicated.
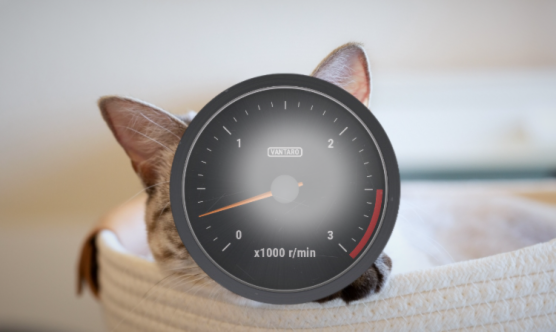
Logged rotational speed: 300 rpm
